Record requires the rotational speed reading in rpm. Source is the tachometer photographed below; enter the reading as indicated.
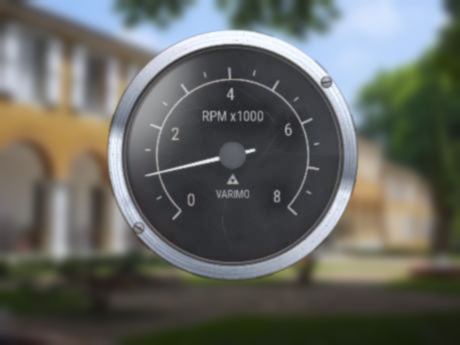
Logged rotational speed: 1000 rpm
